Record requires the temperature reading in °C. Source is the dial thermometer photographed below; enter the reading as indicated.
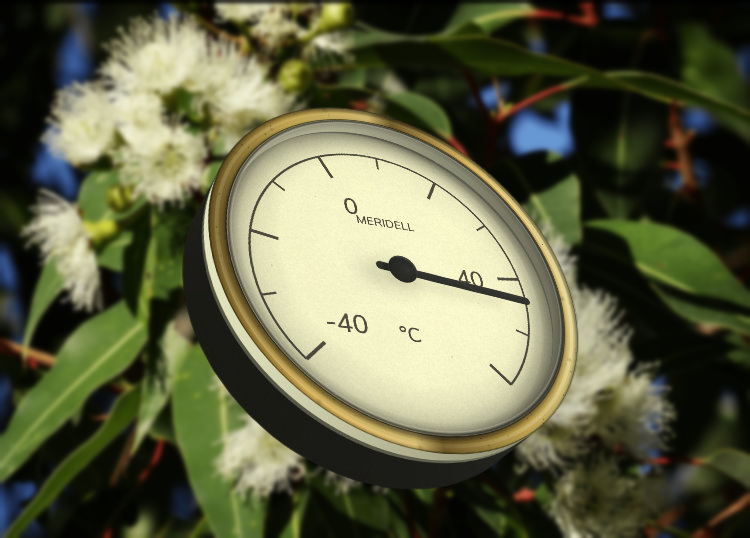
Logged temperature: 45 °C
